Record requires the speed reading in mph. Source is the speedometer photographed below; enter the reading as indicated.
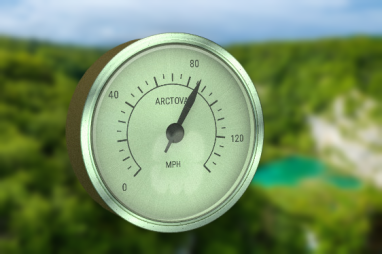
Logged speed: 85 mph
